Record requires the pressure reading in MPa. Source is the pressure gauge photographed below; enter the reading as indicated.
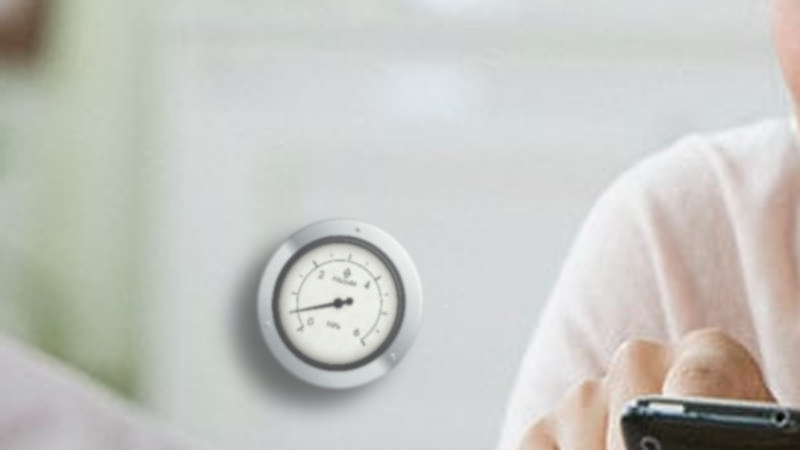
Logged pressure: 0.5 MPa
